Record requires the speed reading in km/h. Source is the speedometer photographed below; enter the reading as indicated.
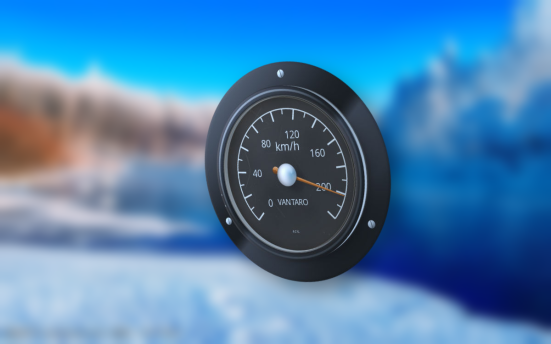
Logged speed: 200 km/h
